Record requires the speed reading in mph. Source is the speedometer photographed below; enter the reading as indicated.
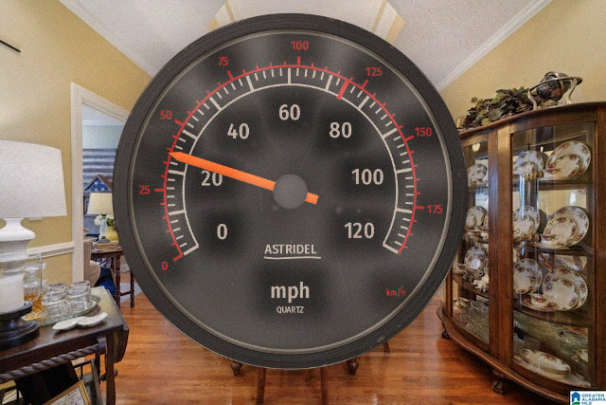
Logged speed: 24 mph
